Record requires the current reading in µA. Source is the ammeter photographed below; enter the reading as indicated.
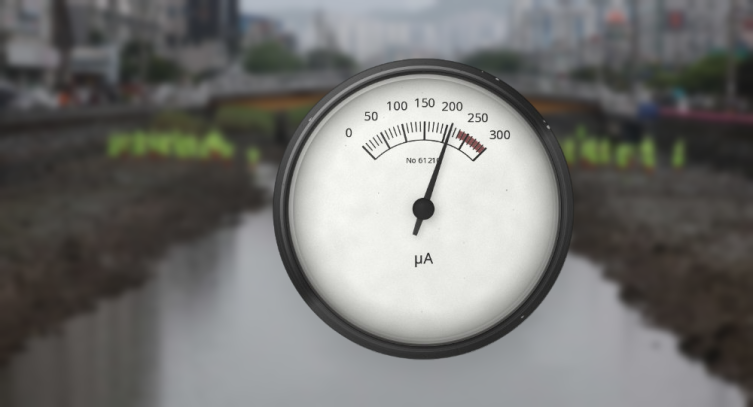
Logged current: 210 µA
